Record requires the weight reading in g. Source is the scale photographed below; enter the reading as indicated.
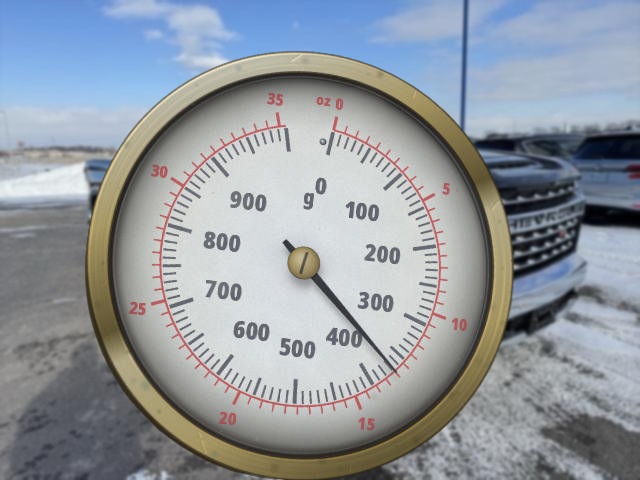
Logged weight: 370 g
